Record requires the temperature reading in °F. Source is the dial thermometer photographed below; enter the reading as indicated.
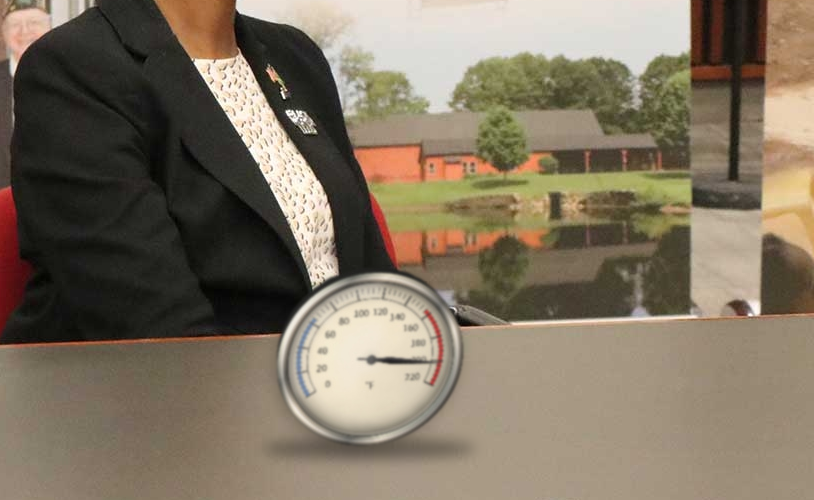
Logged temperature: 200 °F
